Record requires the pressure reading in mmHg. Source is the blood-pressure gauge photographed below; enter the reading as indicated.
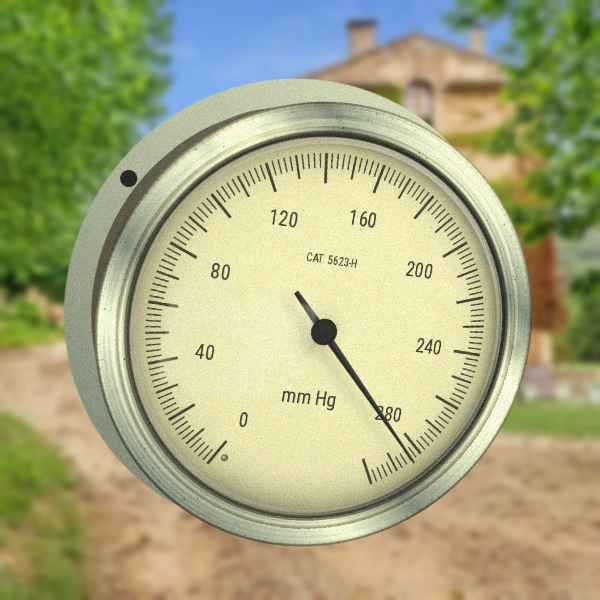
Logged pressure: 284 mmHg
